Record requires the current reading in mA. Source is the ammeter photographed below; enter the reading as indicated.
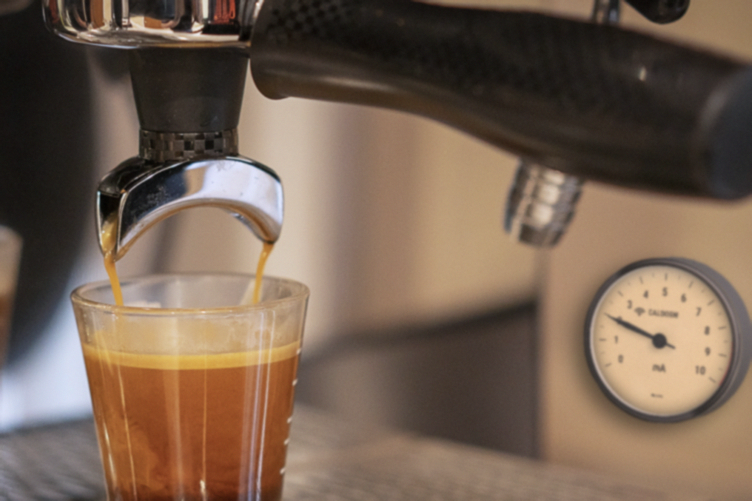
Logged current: 2 mA
